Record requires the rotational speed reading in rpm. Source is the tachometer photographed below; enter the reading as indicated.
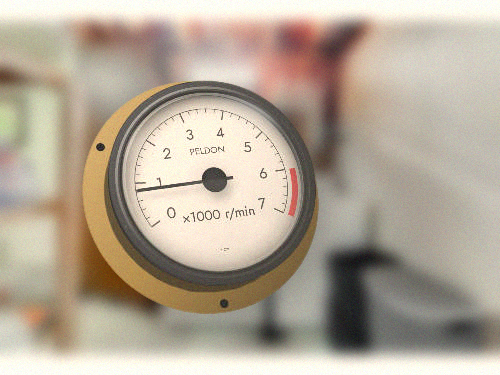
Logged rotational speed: 800 rpm
